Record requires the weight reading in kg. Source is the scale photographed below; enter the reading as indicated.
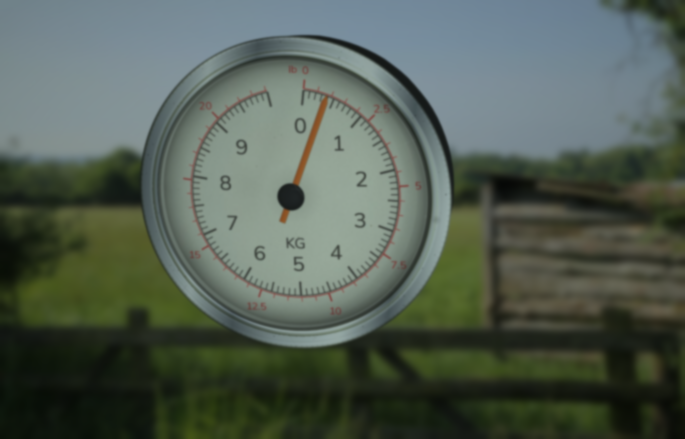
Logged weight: 0.4 kg
